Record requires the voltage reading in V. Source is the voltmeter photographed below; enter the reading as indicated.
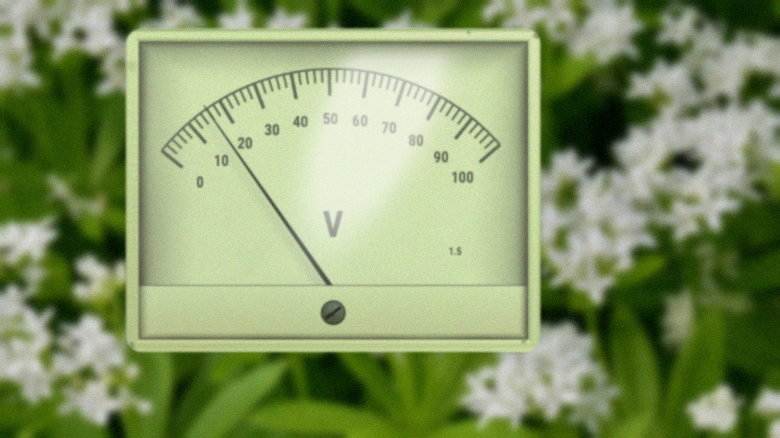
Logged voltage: 16 V
